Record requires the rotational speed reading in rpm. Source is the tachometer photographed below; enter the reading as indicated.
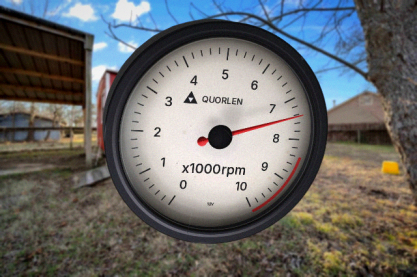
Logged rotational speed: 7400 rpm
